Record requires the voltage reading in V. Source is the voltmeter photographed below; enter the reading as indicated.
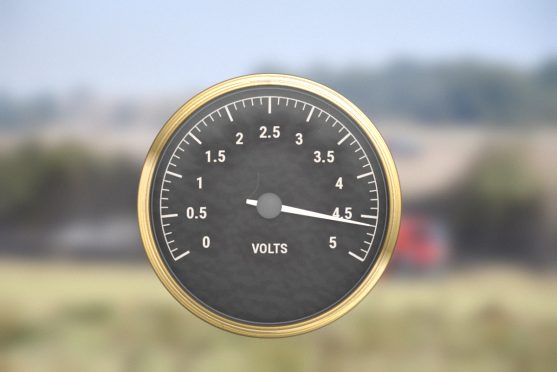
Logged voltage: 4.6 V
